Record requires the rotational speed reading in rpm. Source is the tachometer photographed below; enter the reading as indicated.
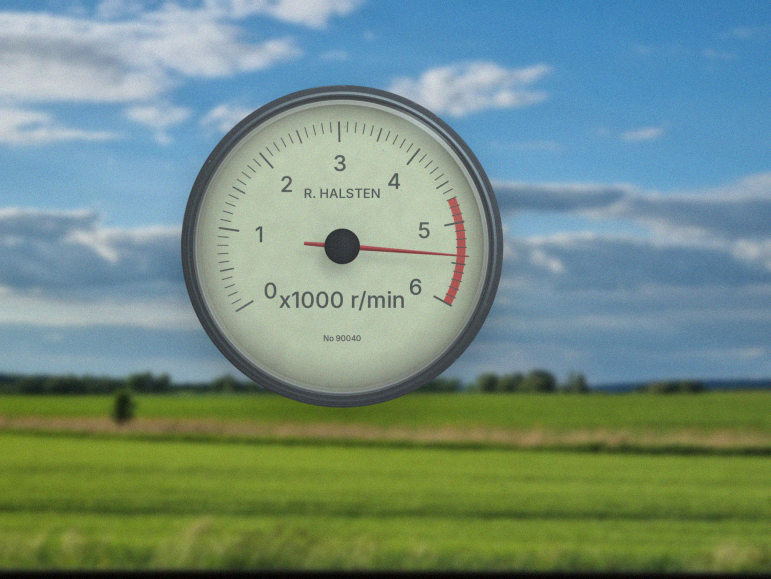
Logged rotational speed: 5400 rpm
